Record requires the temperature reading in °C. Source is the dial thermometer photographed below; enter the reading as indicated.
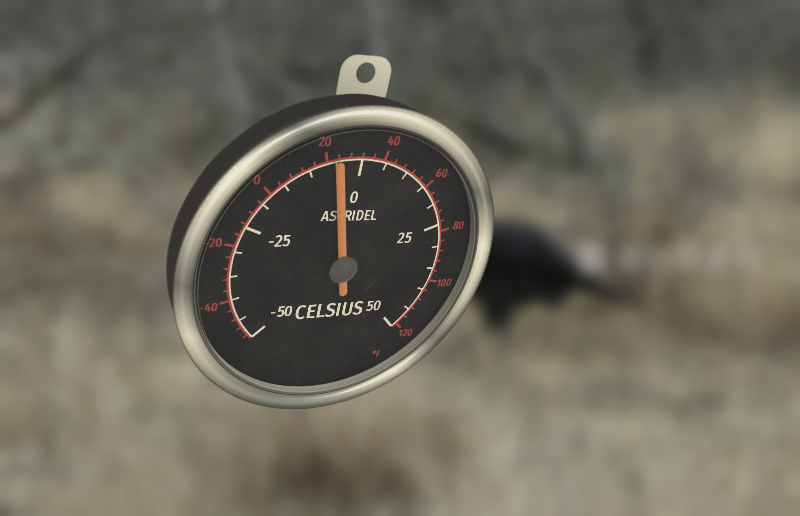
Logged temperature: -5 °C
